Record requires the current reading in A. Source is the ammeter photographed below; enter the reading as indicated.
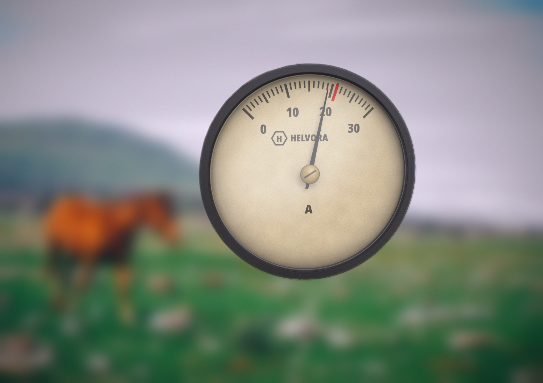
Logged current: 19 A
